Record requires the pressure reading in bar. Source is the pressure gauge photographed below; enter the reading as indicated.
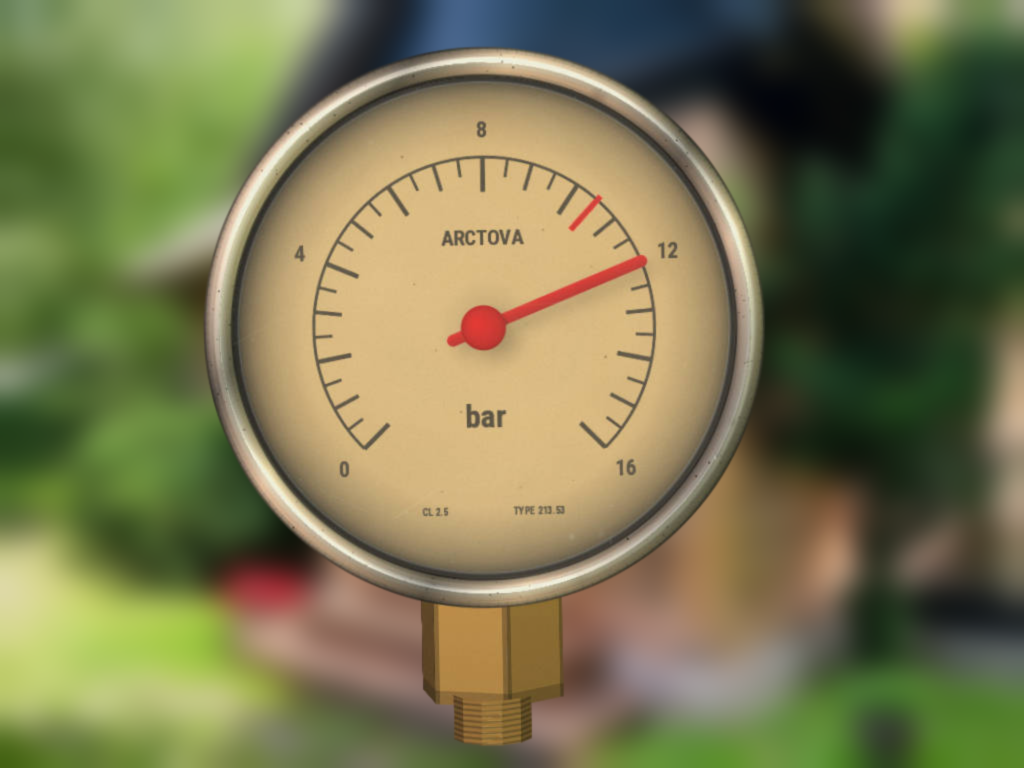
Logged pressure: 12 bar
